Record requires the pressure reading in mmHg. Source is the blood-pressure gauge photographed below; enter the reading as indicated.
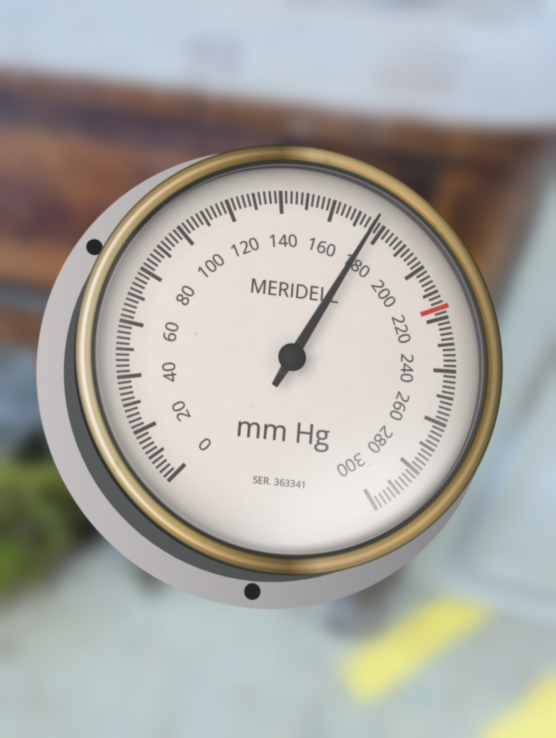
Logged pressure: 176 mmHg
